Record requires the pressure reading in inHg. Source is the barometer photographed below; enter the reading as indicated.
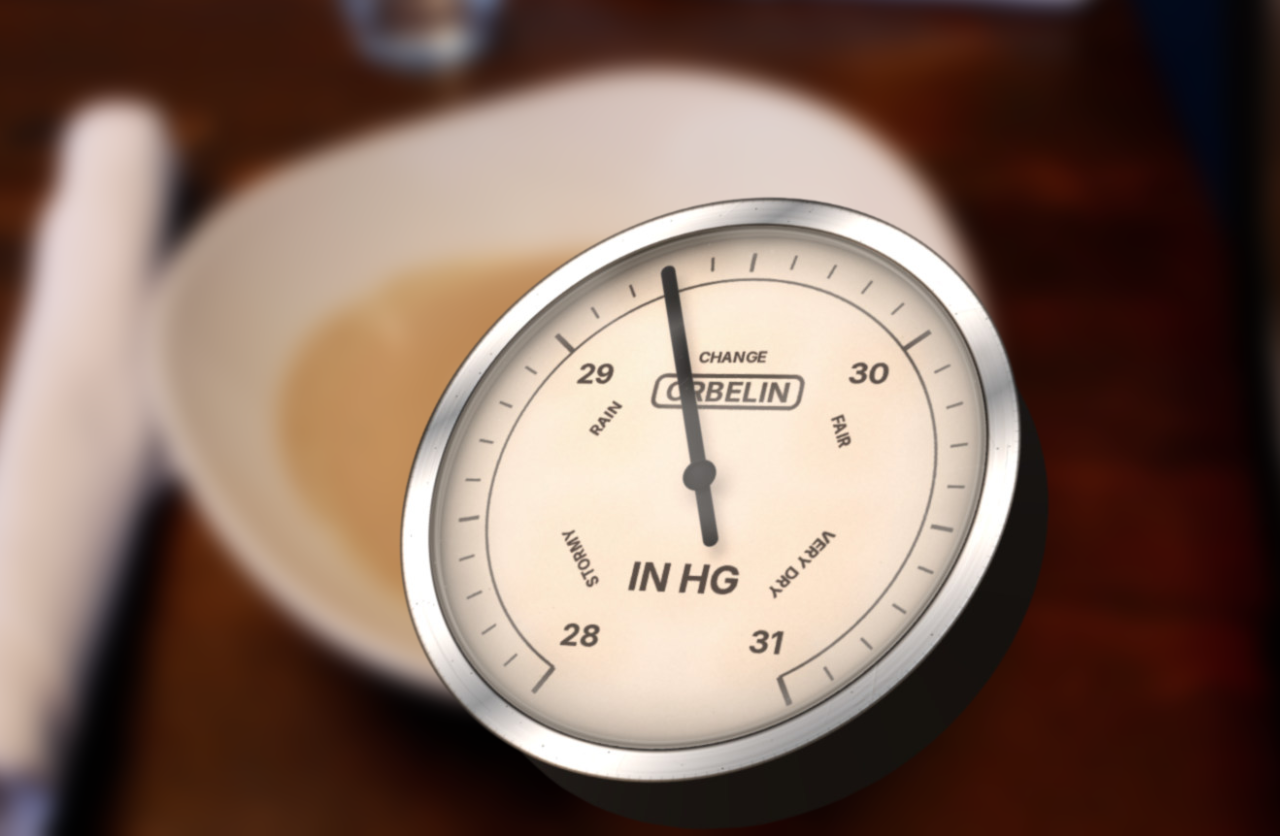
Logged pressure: 29.3 inHg
